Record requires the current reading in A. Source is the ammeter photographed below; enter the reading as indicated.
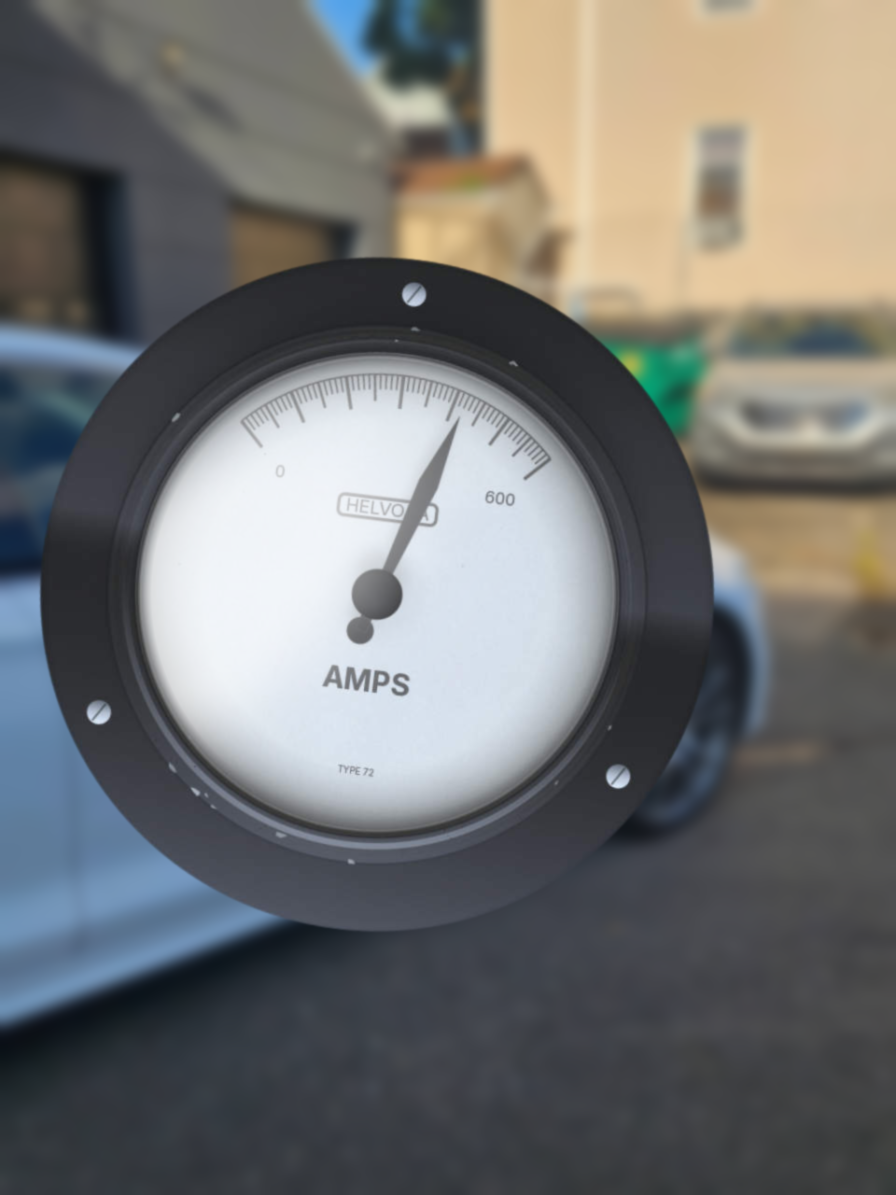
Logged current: 420 A
